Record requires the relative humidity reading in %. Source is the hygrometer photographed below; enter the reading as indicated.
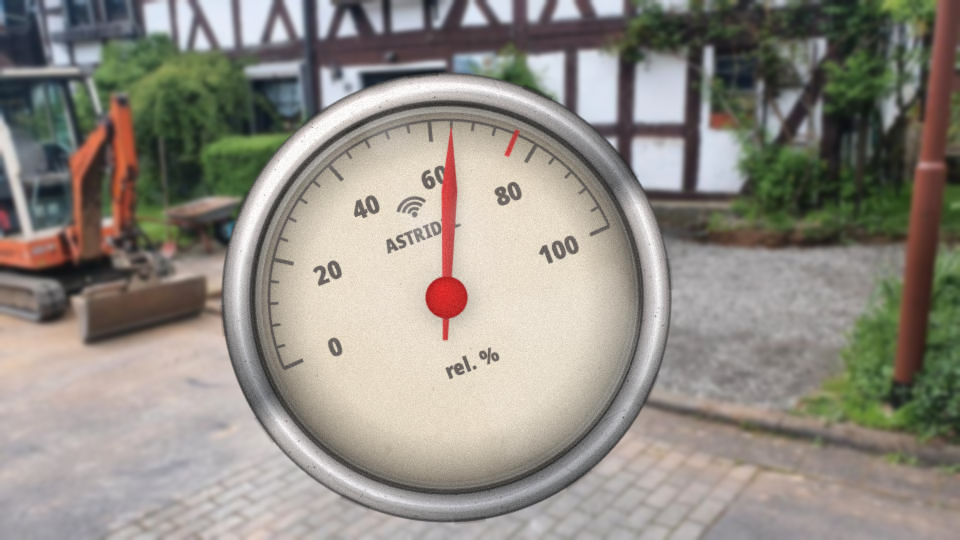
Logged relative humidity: 64 %
